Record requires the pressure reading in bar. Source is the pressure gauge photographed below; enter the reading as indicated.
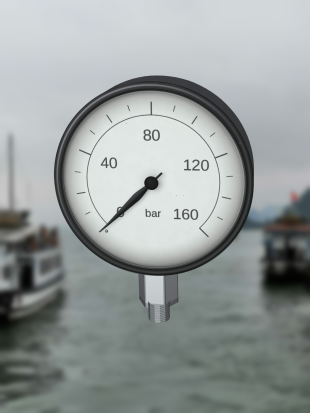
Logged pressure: 0 bar
